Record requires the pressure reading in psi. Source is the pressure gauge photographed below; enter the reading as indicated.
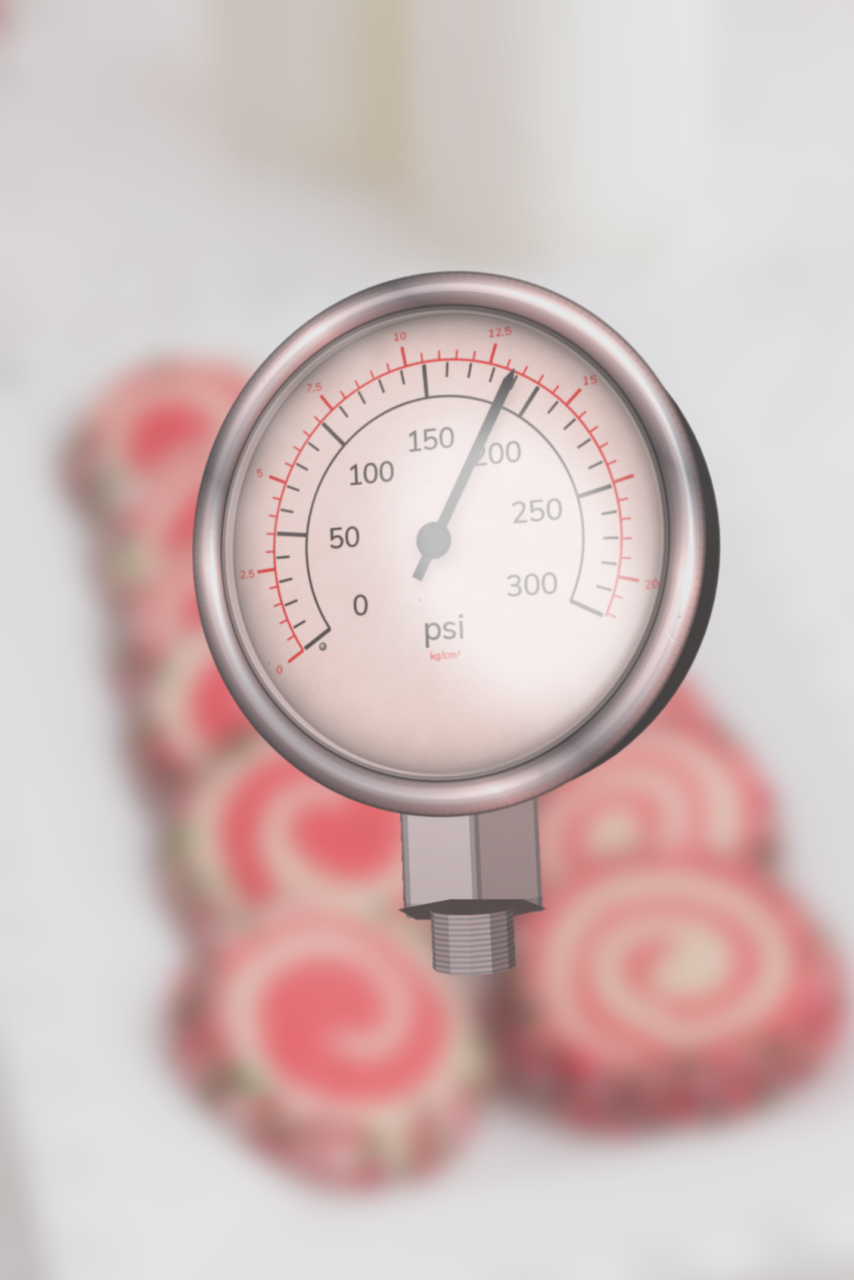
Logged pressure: 190 psi
